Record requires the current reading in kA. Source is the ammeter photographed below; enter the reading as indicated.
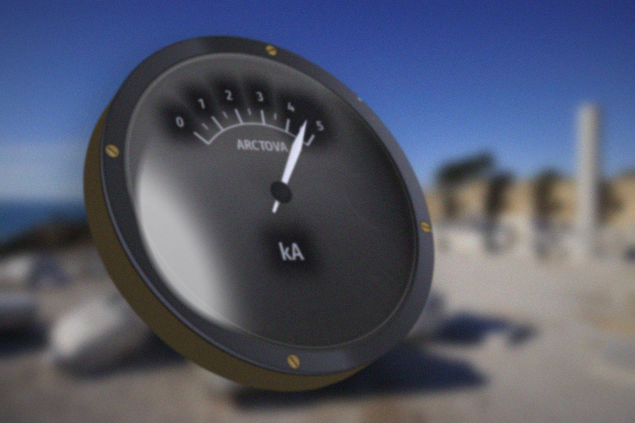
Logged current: 4.5 kA
